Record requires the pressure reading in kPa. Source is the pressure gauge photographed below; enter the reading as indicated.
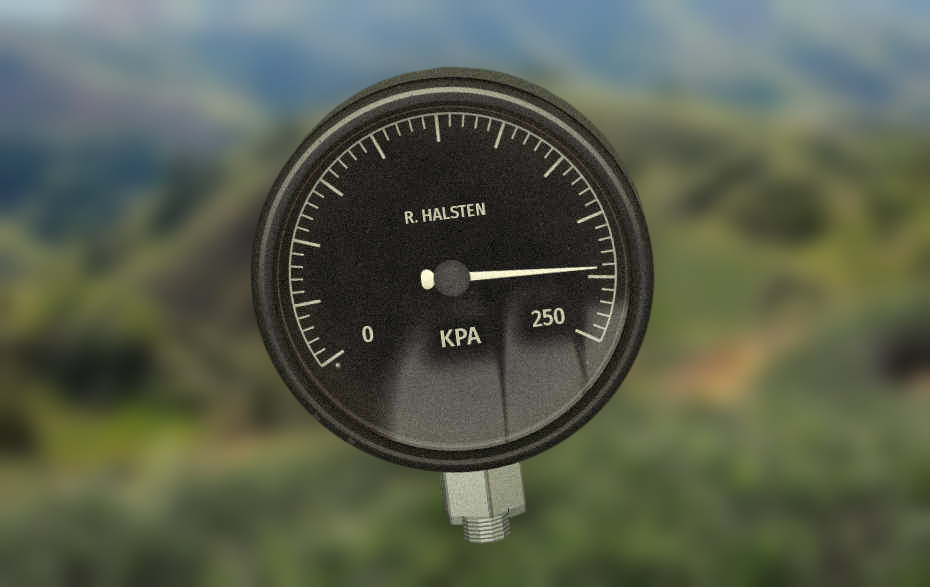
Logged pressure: 220 kPa
